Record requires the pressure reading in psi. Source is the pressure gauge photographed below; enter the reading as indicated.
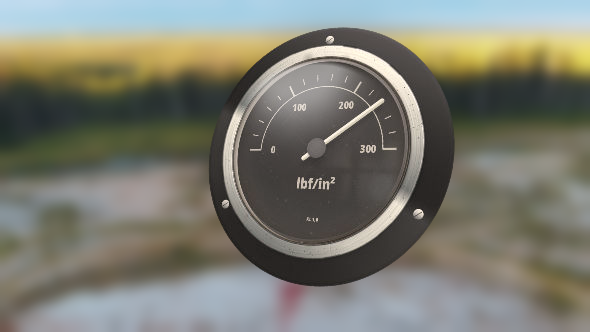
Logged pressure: 240 psi
